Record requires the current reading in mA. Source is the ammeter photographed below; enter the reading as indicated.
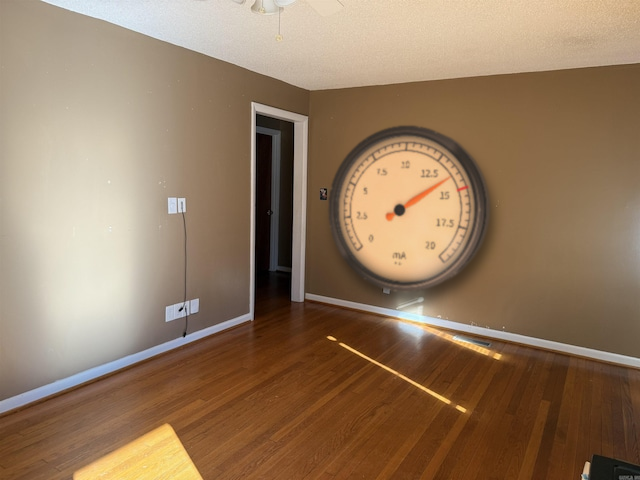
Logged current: 14 mA
